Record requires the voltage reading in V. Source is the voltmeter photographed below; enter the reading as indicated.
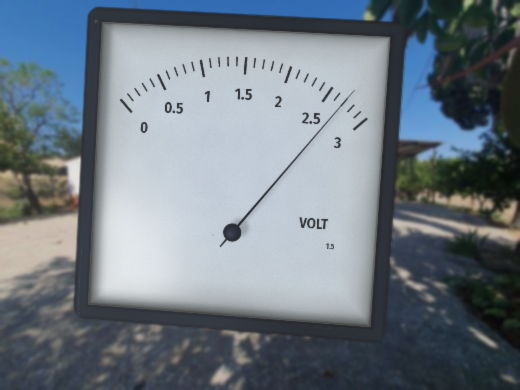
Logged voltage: 2.7 V
